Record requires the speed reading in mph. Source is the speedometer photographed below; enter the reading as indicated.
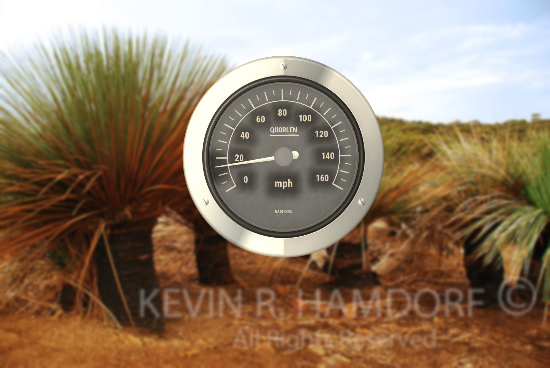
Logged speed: 15 mph
